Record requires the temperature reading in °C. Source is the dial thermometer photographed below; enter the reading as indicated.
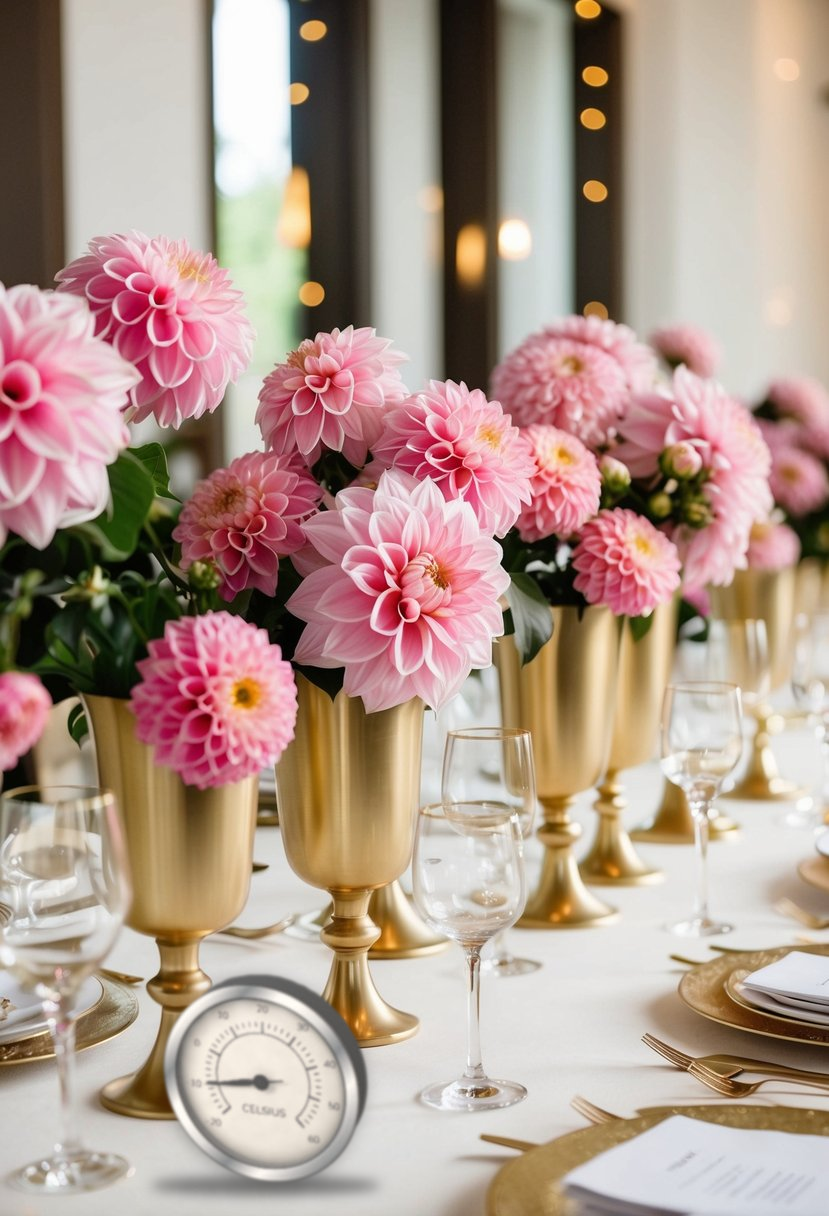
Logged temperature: -10 °C
